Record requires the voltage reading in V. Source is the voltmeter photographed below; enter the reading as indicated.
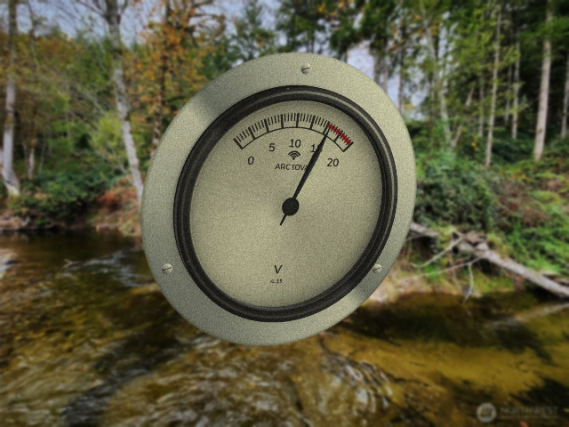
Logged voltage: 15 V
